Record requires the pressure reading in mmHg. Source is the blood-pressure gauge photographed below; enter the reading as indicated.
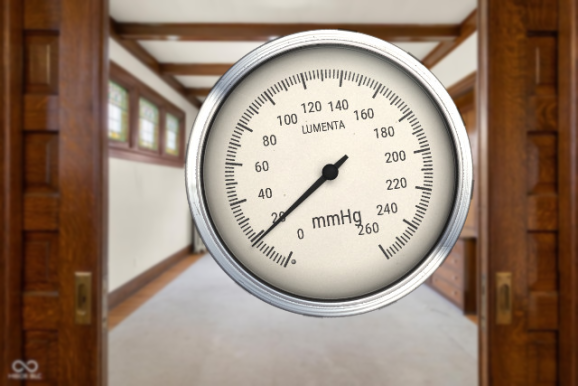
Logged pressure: 18 mmHg
